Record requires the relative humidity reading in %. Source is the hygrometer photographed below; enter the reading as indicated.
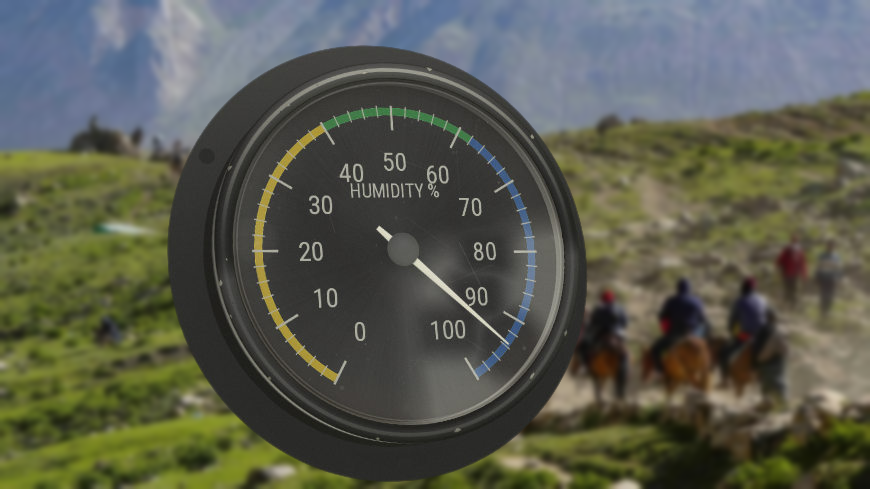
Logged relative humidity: 94 %
